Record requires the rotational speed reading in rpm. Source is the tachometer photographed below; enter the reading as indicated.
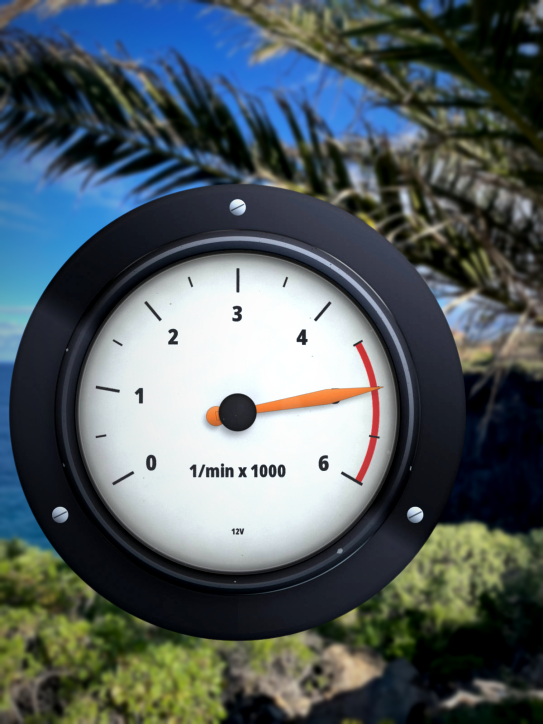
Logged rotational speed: 5000 rpm
